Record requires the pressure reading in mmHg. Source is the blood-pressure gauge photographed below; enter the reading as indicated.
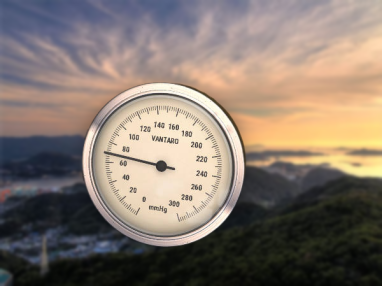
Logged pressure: 70 mmHg
